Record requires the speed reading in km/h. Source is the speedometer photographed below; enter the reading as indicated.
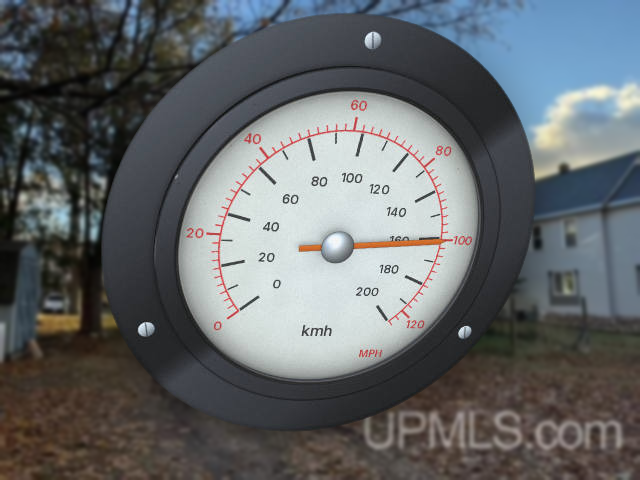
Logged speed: 160 km/h
